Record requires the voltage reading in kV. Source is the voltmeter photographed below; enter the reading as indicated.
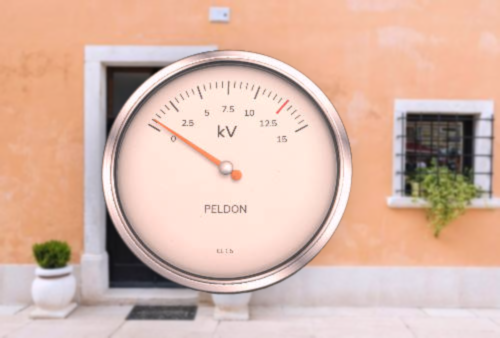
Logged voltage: 0.5 kV
